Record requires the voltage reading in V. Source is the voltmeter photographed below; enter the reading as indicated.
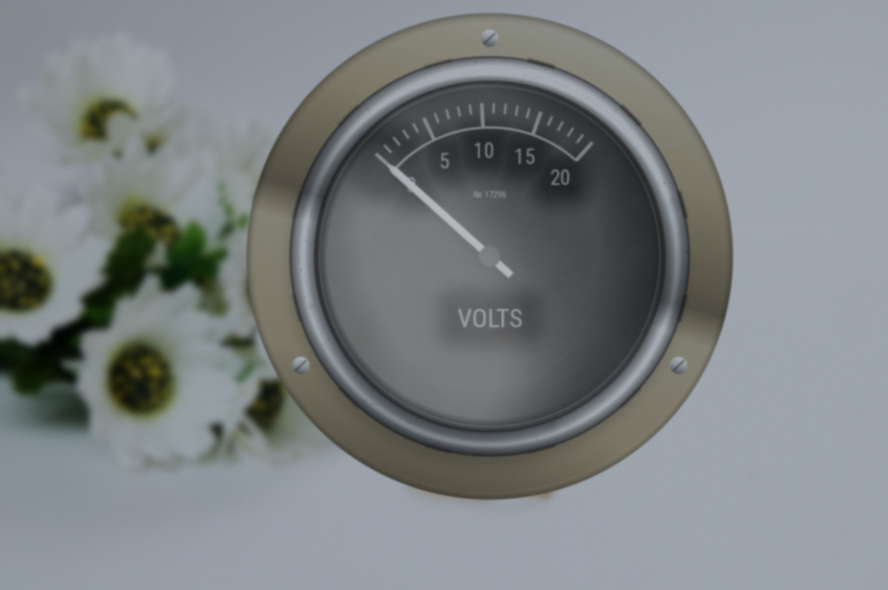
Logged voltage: 0 V
